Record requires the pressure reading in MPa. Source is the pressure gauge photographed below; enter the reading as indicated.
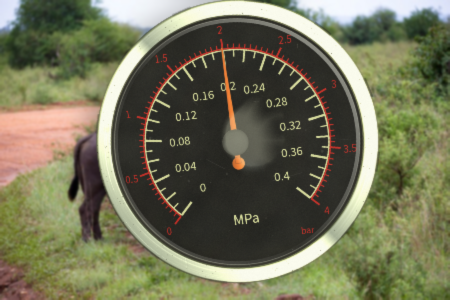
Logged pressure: 0.2 MPa
